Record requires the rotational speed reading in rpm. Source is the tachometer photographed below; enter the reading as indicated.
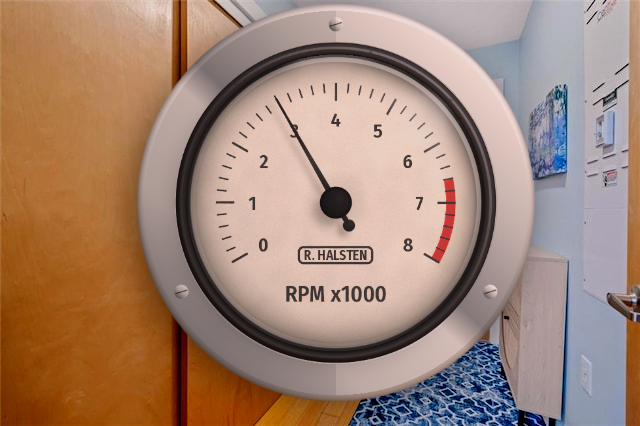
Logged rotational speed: 3000 rpm
